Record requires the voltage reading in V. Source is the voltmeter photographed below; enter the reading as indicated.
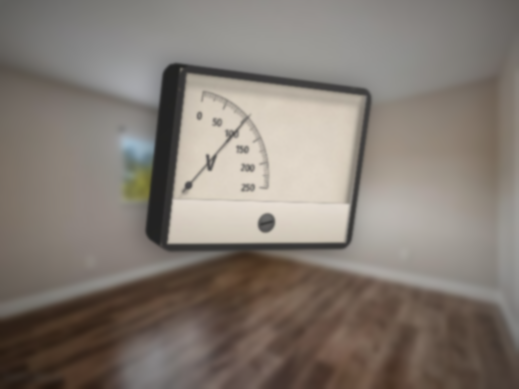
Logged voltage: 100 V
